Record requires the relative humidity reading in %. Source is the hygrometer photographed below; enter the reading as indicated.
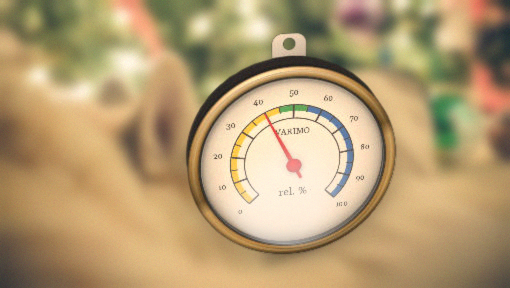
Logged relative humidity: 40 %
